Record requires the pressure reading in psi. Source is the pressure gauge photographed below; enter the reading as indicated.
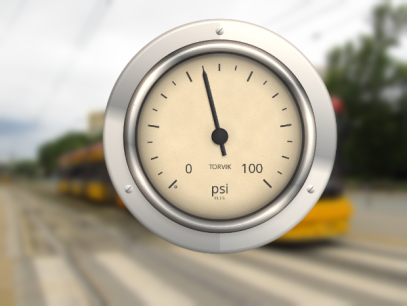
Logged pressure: 45 psi
